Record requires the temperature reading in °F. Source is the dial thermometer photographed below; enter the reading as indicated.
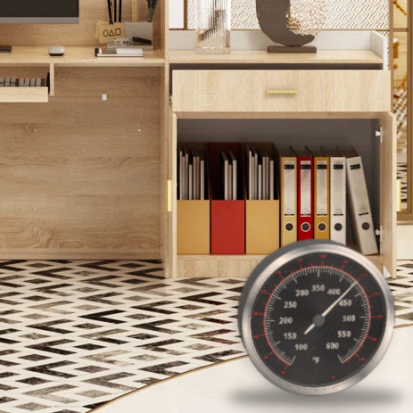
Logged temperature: 425 °F
